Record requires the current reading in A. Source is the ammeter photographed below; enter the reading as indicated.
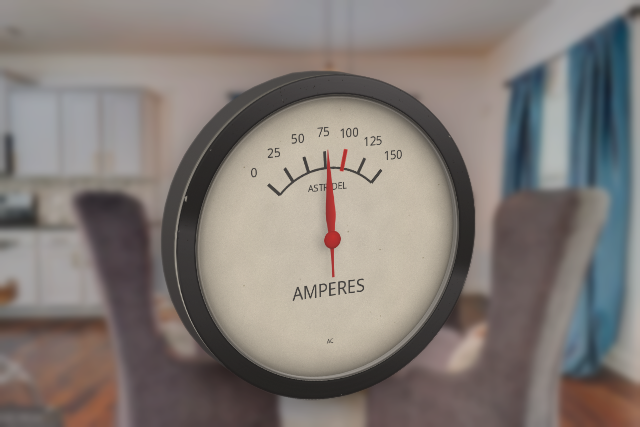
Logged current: 75 A
